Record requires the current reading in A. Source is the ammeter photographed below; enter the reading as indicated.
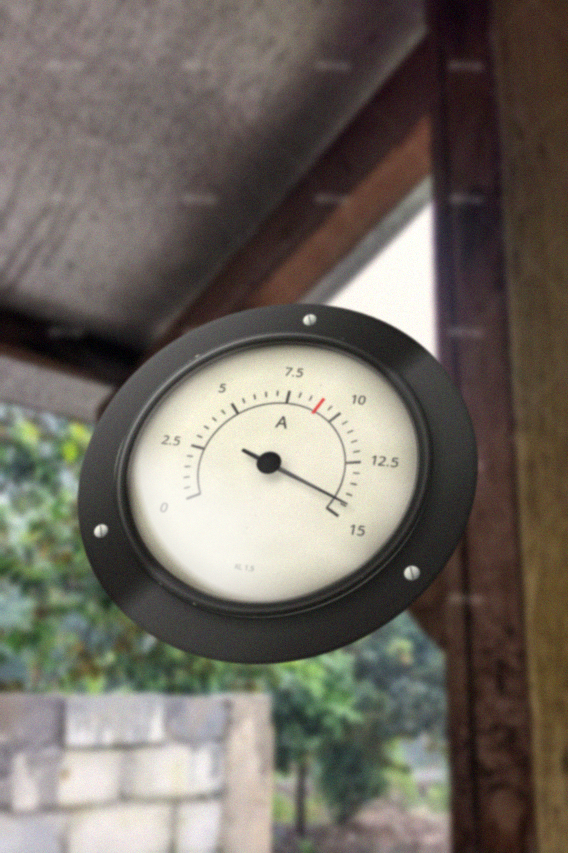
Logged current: 14.5 A
